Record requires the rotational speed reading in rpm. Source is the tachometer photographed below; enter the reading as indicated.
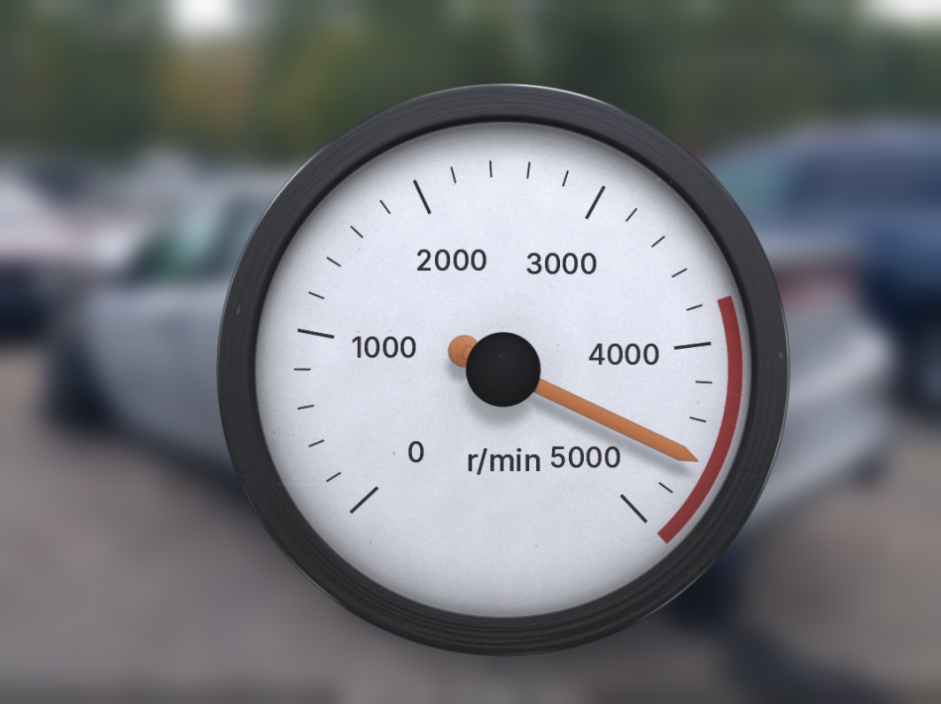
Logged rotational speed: 4600 rpm
